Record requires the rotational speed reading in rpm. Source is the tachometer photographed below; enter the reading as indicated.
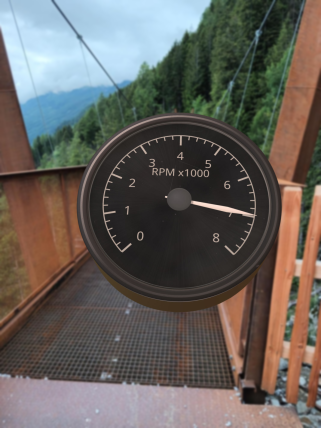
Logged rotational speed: 7000 rpm
